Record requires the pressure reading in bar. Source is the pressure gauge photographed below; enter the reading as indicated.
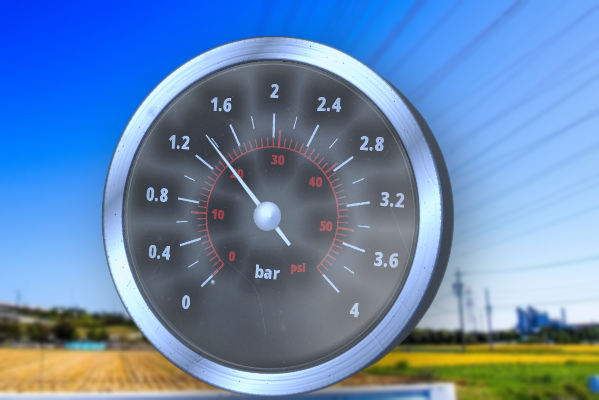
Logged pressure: 1.4 bar
